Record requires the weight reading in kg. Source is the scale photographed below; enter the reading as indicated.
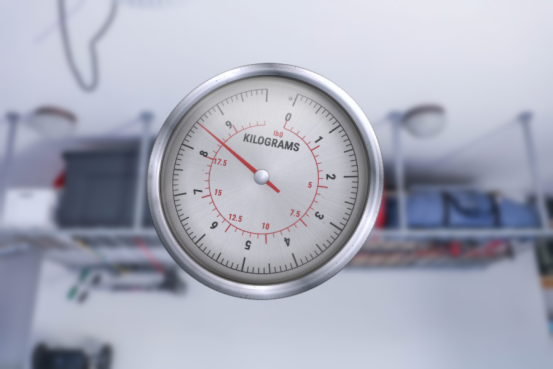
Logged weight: 8.5 kg
